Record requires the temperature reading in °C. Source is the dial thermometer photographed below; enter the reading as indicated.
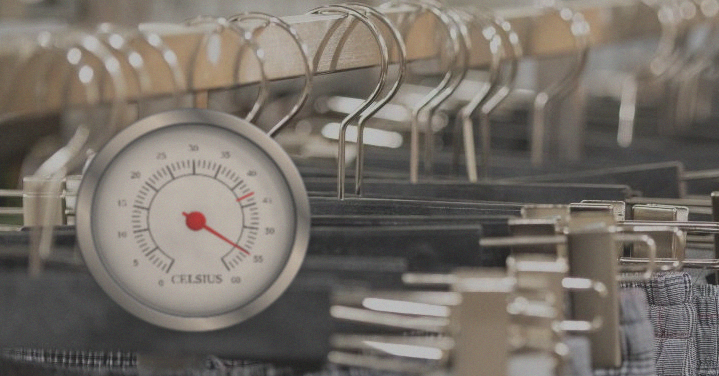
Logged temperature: 55 °C
